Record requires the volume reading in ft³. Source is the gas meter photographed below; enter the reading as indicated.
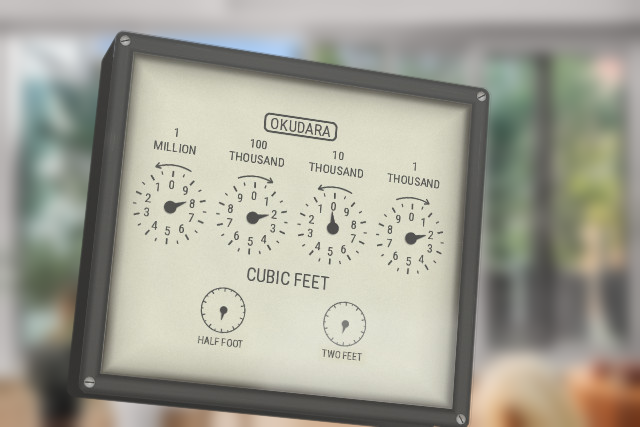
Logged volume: 820200 ft³
